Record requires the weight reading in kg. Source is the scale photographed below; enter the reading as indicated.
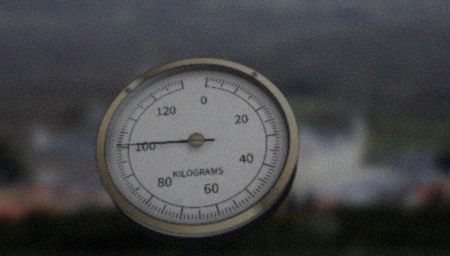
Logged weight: 100 kg
